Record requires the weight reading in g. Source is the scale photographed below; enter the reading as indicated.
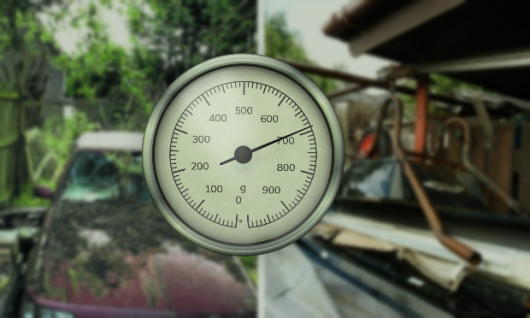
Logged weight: 690 g
